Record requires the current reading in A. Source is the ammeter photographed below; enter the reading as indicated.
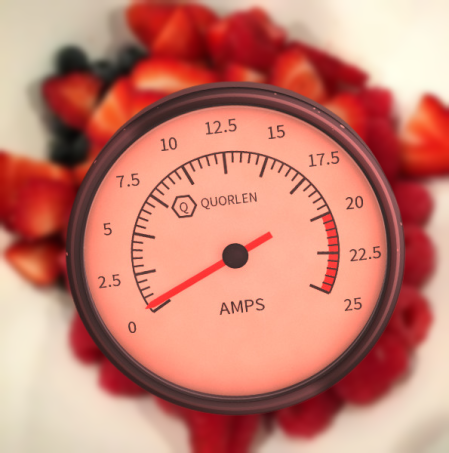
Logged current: 0.5 A
